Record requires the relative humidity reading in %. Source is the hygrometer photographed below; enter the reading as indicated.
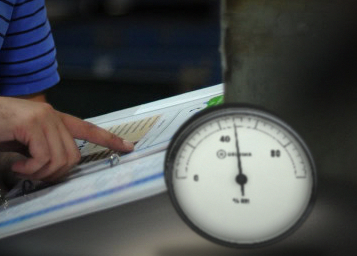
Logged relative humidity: 48 %
